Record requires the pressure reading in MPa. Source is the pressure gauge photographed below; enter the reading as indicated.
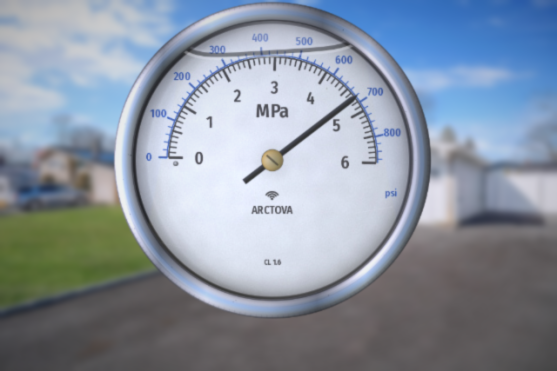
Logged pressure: 4.7 MPa
